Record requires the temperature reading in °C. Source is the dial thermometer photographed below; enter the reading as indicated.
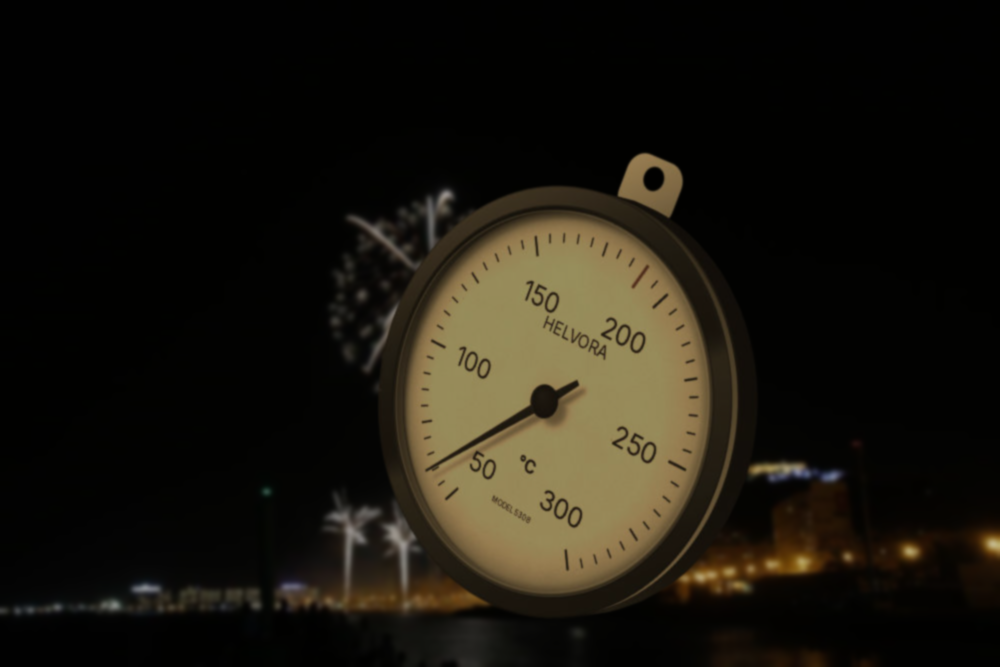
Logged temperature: 60 °C
